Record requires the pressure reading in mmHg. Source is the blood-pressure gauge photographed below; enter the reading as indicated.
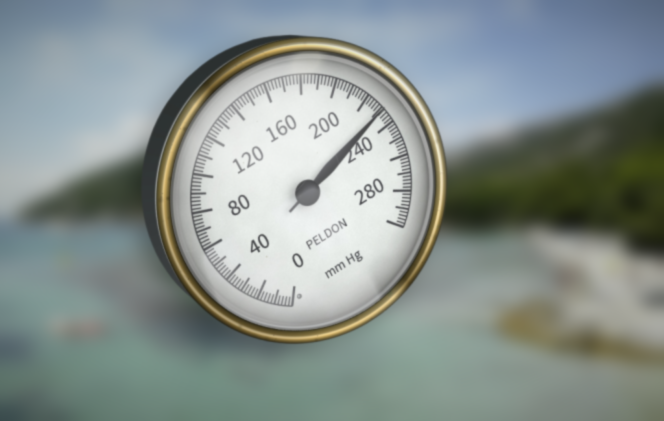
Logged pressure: 230 mmHg
